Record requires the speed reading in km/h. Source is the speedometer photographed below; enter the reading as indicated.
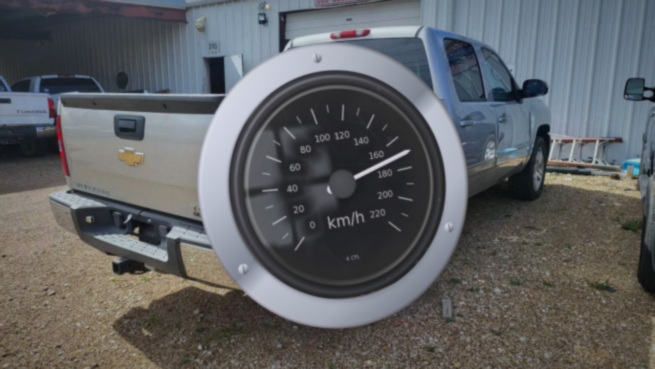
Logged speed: 170 km/h
